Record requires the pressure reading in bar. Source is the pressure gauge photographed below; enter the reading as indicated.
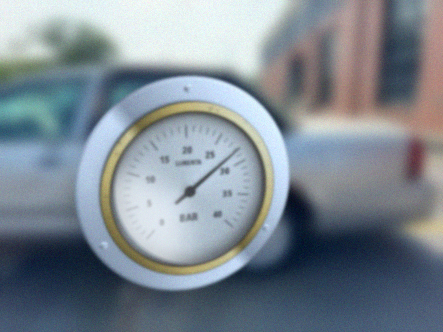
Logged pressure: 28 bar
